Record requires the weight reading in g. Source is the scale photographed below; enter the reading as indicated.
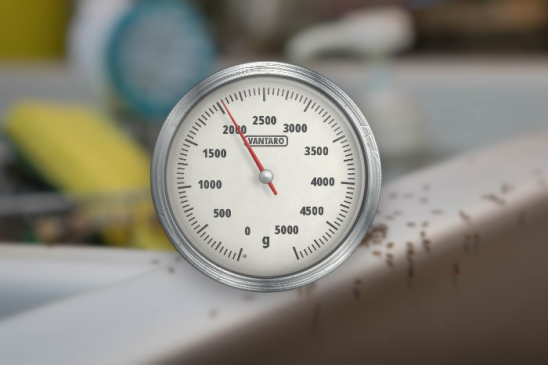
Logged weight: 2050 g
